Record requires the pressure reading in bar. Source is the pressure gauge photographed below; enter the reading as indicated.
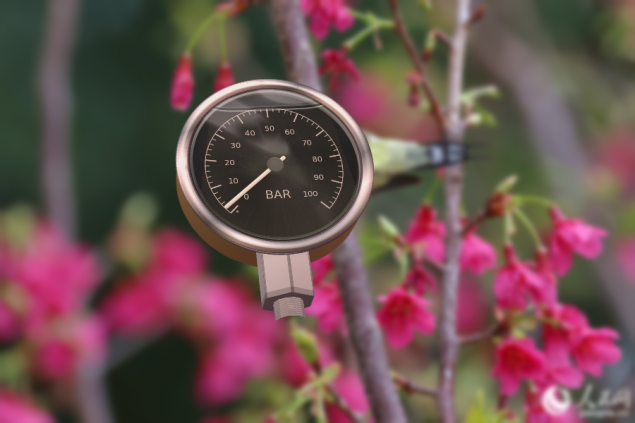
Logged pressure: 2 bar
